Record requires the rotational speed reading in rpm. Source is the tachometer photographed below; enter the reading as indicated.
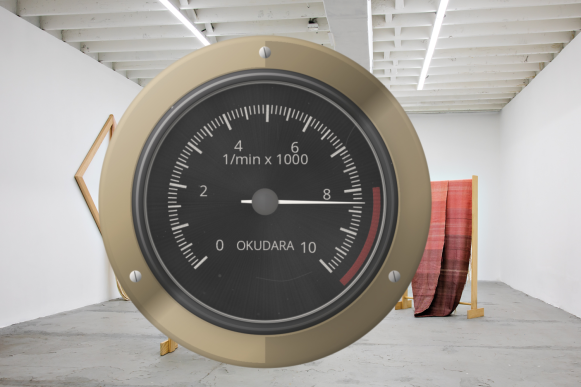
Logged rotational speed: 8300 rpm
